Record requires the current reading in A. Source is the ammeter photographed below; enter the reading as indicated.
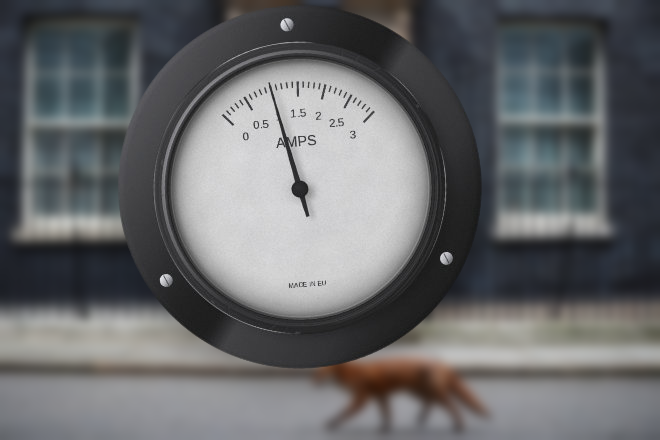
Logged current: 1 A
